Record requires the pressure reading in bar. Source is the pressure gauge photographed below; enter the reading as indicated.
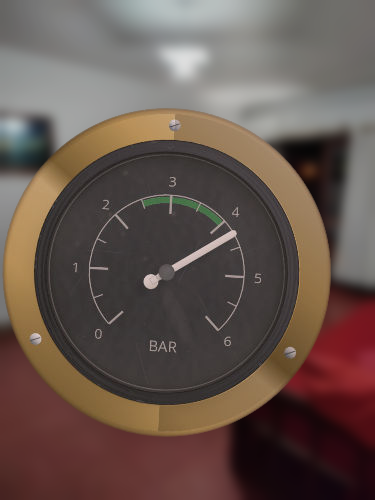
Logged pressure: 4.25 bar
